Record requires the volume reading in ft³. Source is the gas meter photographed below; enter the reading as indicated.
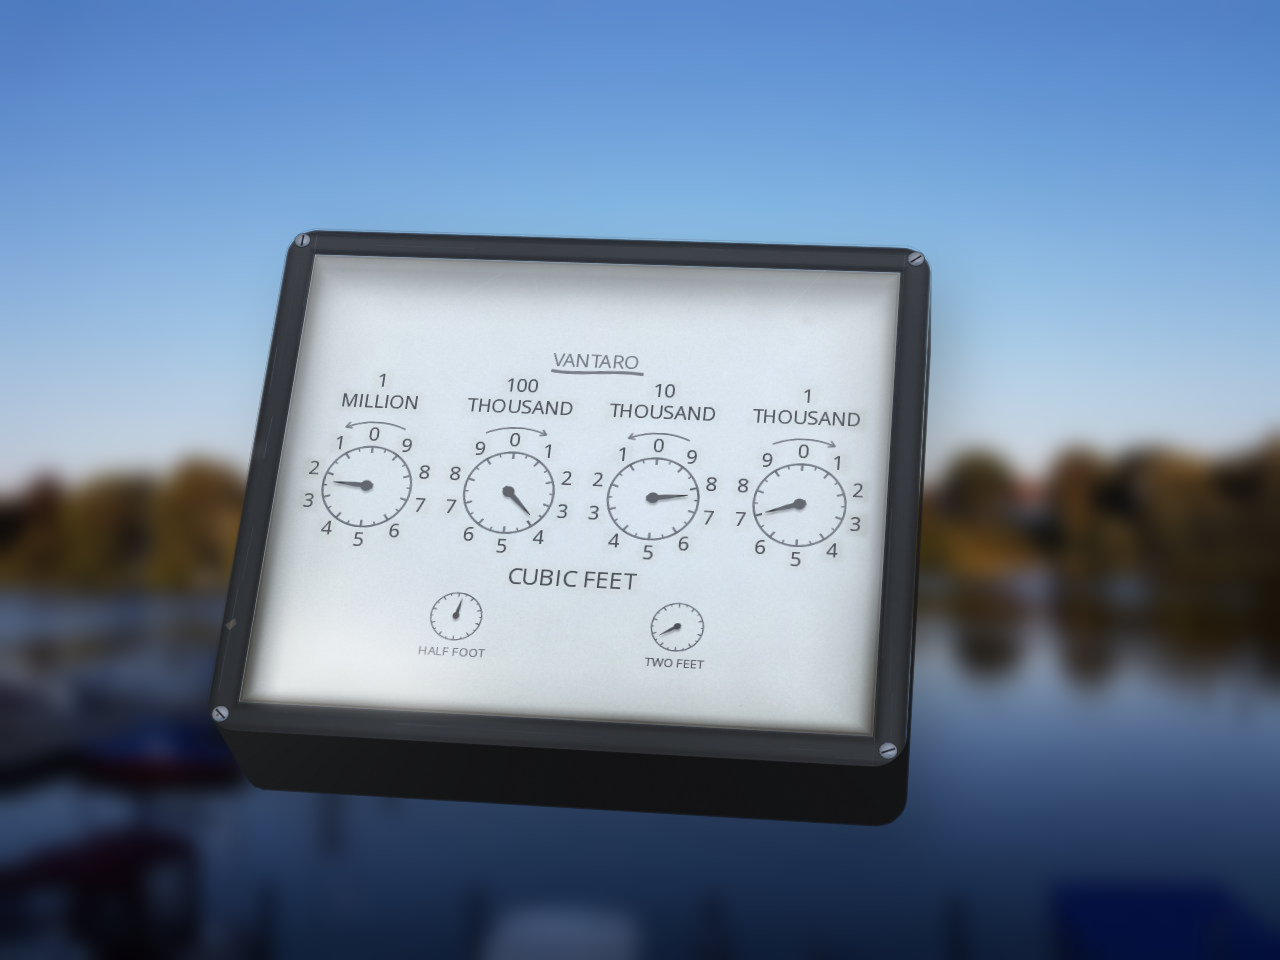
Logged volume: 237700 ft³
